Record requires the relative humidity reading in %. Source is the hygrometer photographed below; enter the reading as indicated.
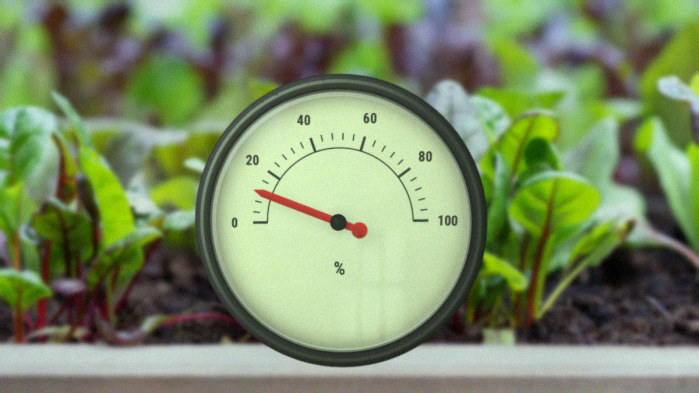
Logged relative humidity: 12 %
